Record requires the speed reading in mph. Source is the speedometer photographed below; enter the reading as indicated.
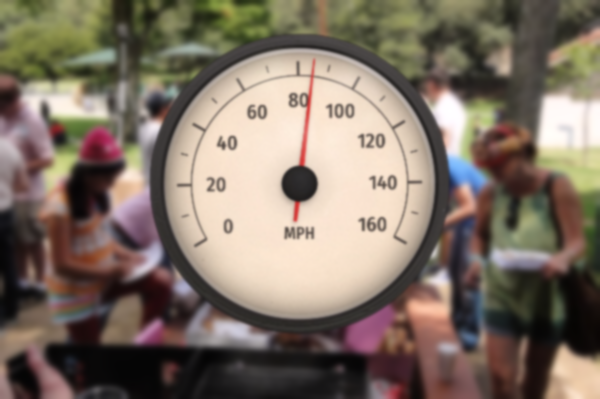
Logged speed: 85 mph
